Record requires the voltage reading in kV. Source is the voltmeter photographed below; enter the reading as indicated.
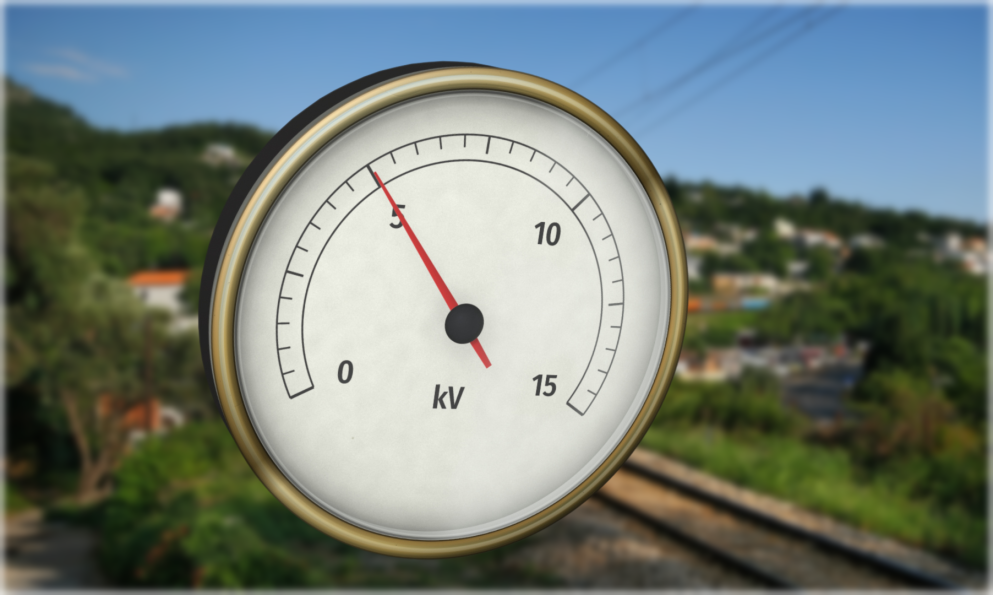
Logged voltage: 5 kV
